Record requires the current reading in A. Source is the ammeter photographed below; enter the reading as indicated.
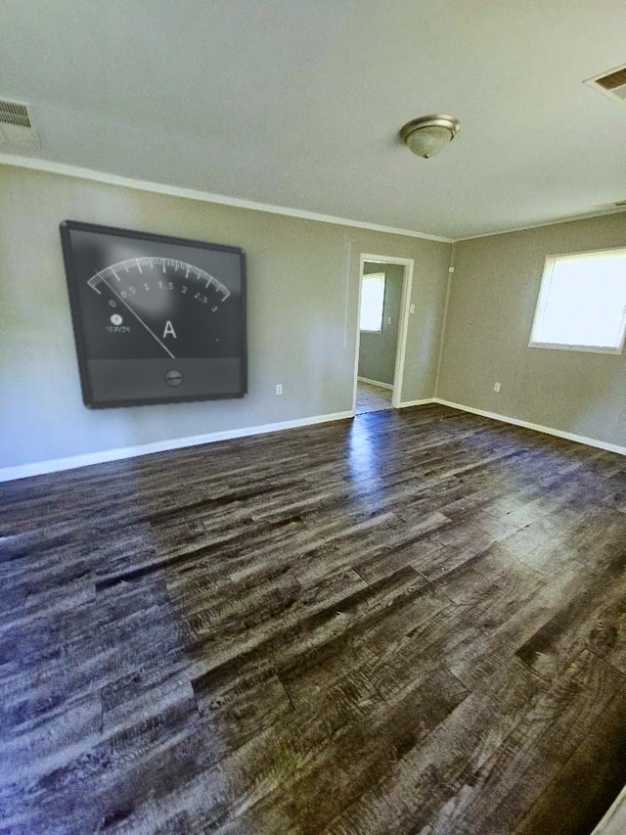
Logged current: 0.25 A
